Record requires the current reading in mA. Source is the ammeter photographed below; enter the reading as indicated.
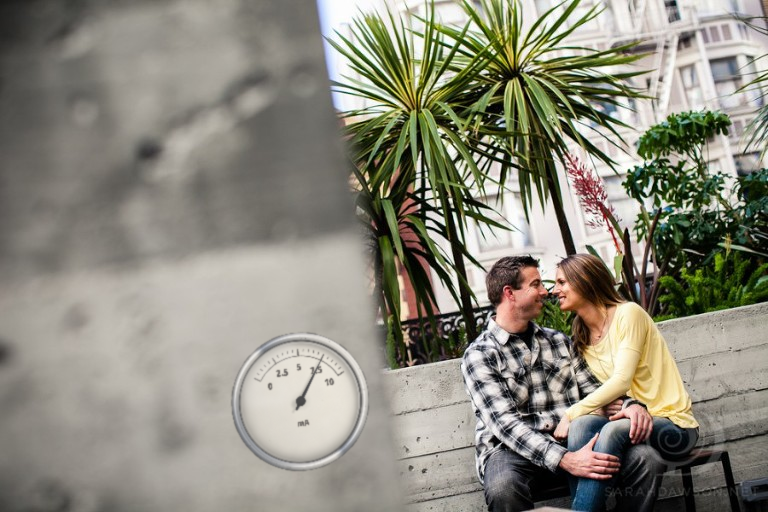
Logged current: 7.5 mA
